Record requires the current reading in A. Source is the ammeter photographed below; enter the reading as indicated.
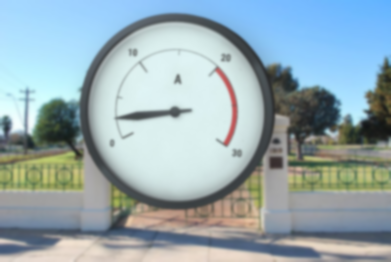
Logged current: 2.5 A
